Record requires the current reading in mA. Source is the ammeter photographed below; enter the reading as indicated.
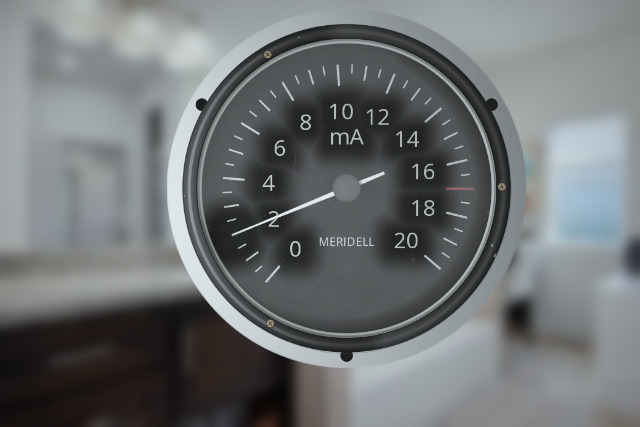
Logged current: 2 mA
